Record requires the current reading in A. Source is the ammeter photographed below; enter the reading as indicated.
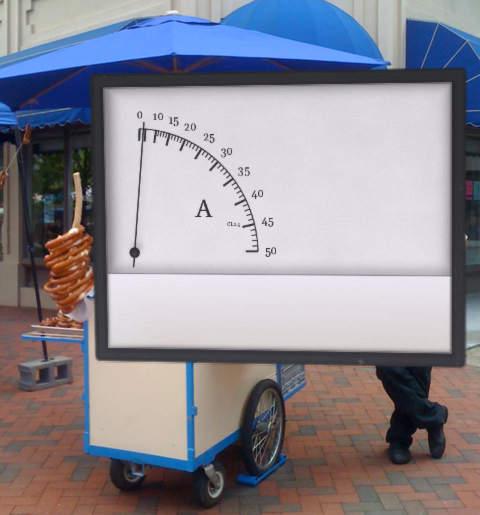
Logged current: 5 A
